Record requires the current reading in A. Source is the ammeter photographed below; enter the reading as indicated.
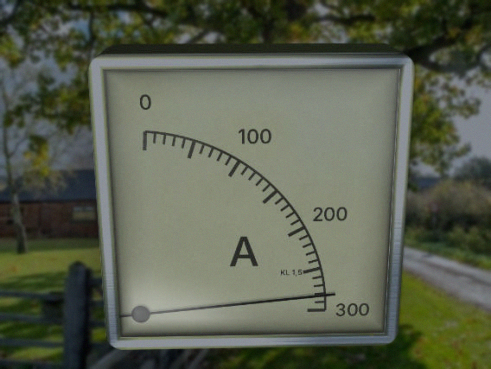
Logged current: 280 A
